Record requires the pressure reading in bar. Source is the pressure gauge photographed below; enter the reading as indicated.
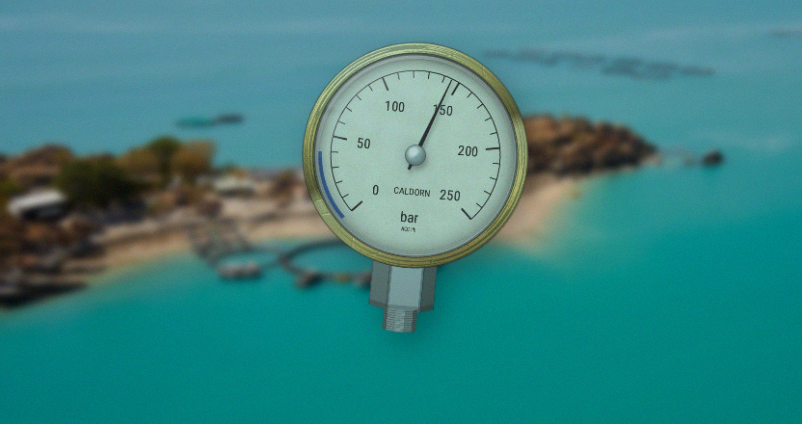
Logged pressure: 145 bar
